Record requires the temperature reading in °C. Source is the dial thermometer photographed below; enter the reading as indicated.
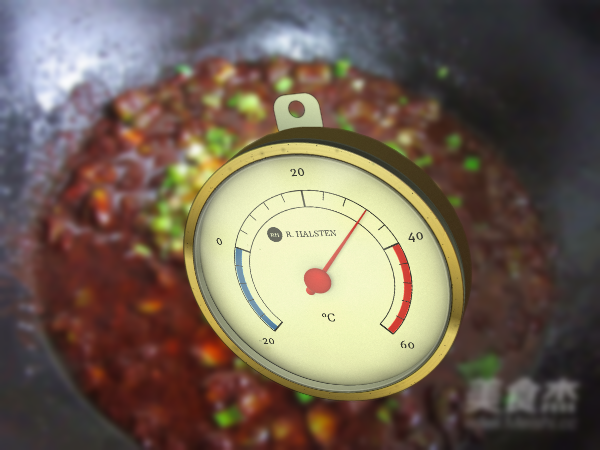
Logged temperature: 32 °C
